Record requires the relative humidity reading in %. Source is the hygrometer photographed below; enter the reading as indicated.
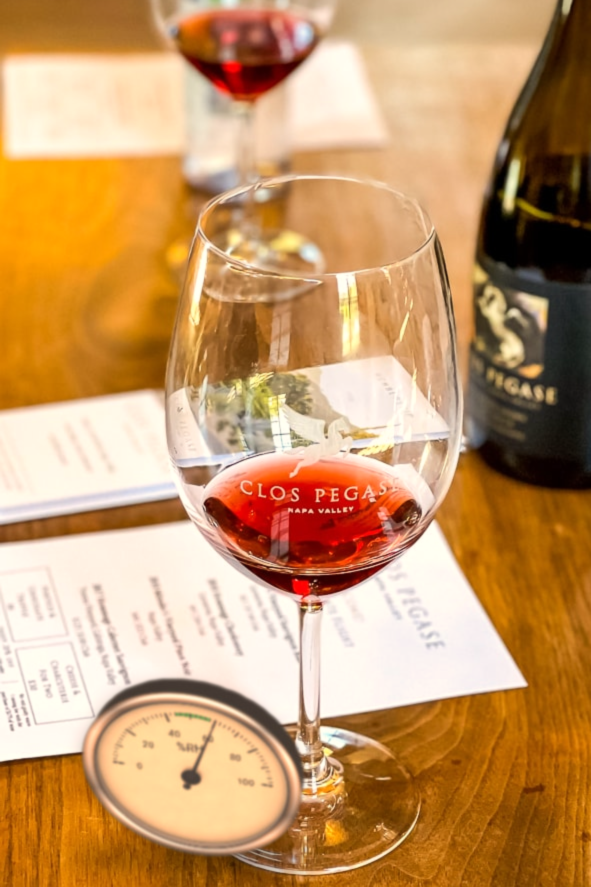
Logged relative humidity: 60 %
